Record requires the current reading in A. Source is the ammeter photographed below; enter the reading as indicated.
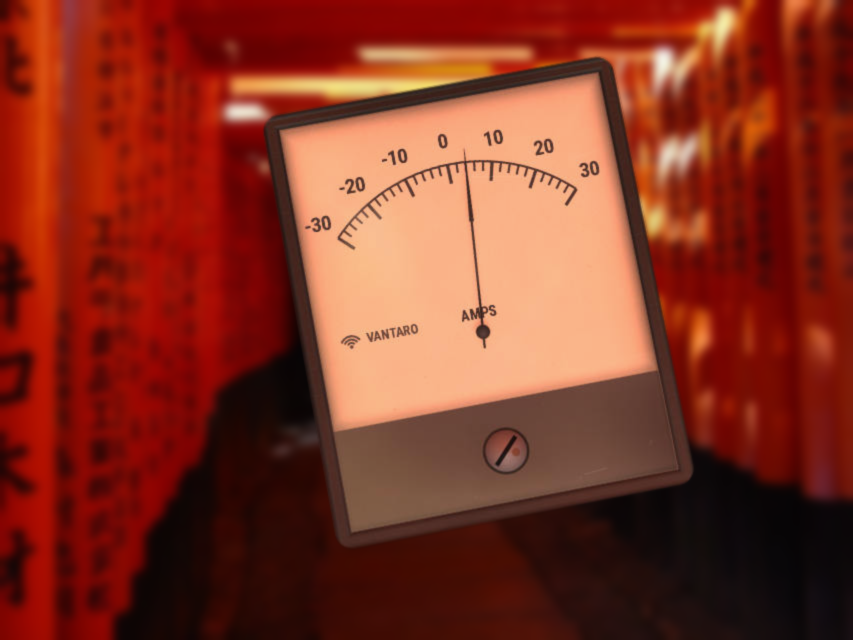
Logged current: 4 A
